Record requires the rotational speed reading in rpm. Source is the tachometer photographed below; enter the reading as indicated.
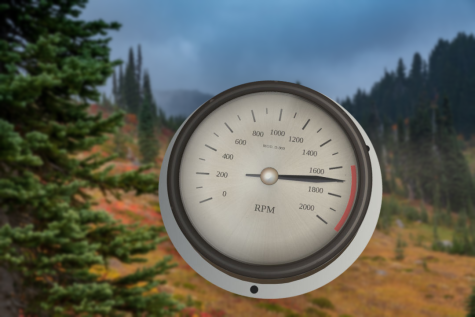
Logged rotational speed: 1700 rpm
